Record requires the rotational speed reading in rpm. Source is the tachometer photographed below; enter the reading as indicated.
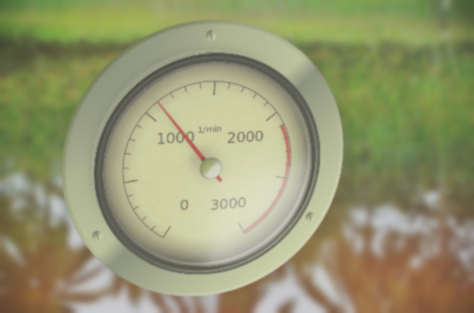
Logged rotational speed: 1100 rpm
